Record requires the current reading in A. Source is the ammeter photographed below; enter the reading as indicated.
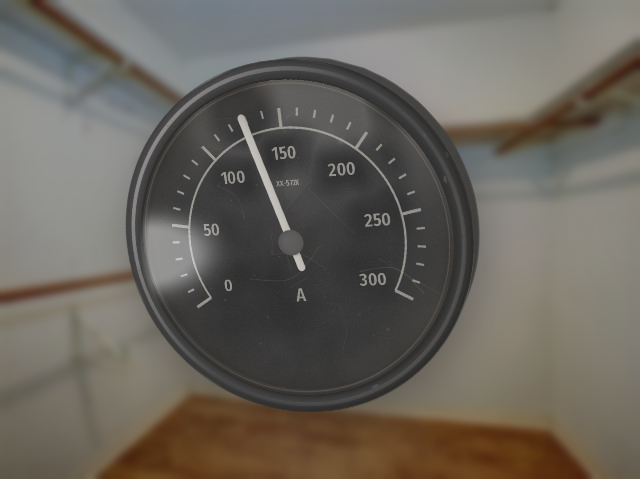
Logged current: 130 A
